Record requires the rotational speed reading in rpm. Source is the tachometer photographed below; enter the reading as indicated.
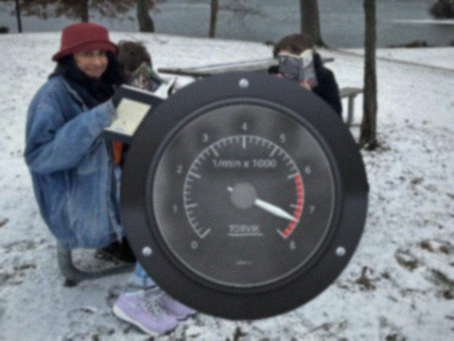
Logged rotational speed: 7400 rpm
